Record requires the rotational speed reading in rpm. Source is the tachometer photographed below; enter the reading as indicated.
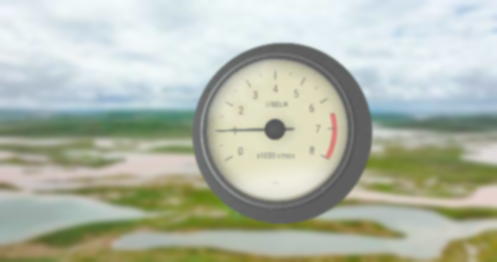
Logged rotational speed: 1000 rpm
